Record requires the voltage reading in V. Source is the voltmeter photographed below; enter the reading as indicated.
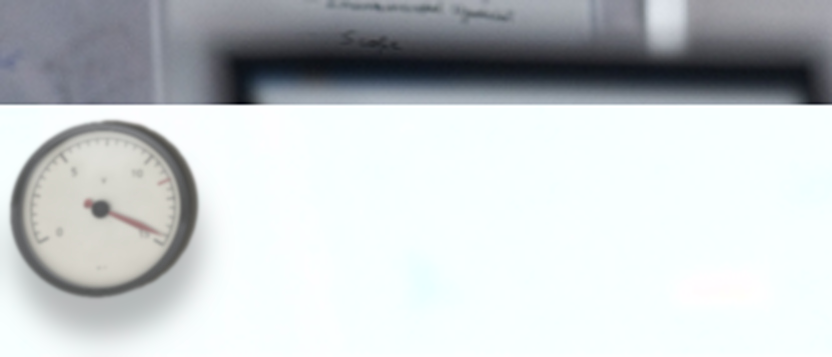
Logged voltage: 14.5 V
